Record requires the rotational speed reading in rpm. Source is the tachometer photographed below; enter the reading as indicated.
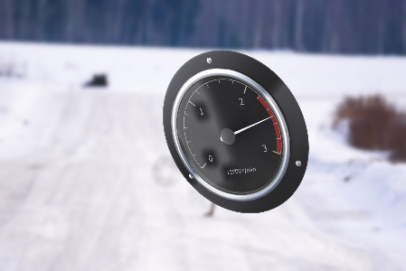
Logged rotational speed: 2500 rpm
